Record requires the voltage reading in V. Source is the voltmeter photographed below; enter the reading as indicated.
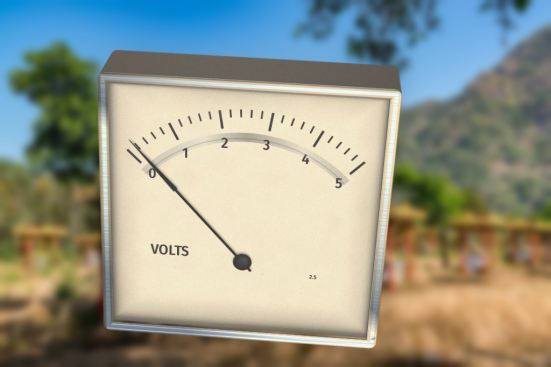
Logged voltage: 0.2 V
